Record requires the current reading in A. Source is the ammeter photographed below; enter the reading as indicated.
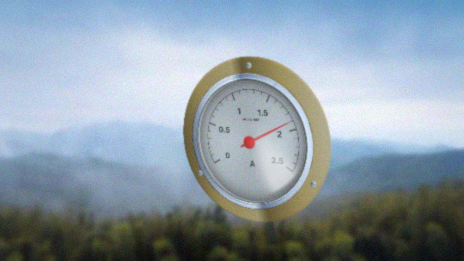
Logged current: 1.9 A
